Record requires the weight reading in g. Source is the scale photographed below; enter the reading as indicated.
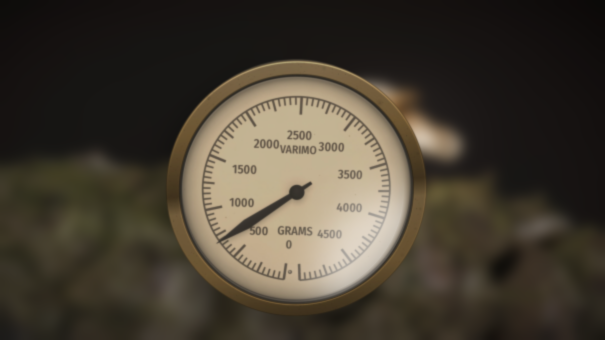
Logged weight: 700 g
